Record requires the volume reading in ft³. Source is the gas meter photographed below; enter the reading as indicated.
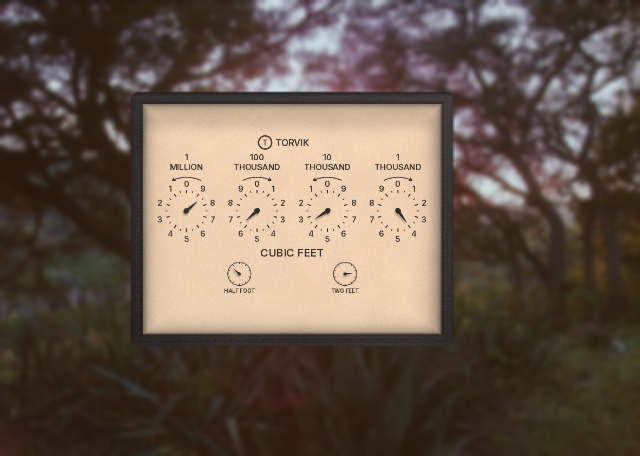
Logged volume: 863400 ft³
